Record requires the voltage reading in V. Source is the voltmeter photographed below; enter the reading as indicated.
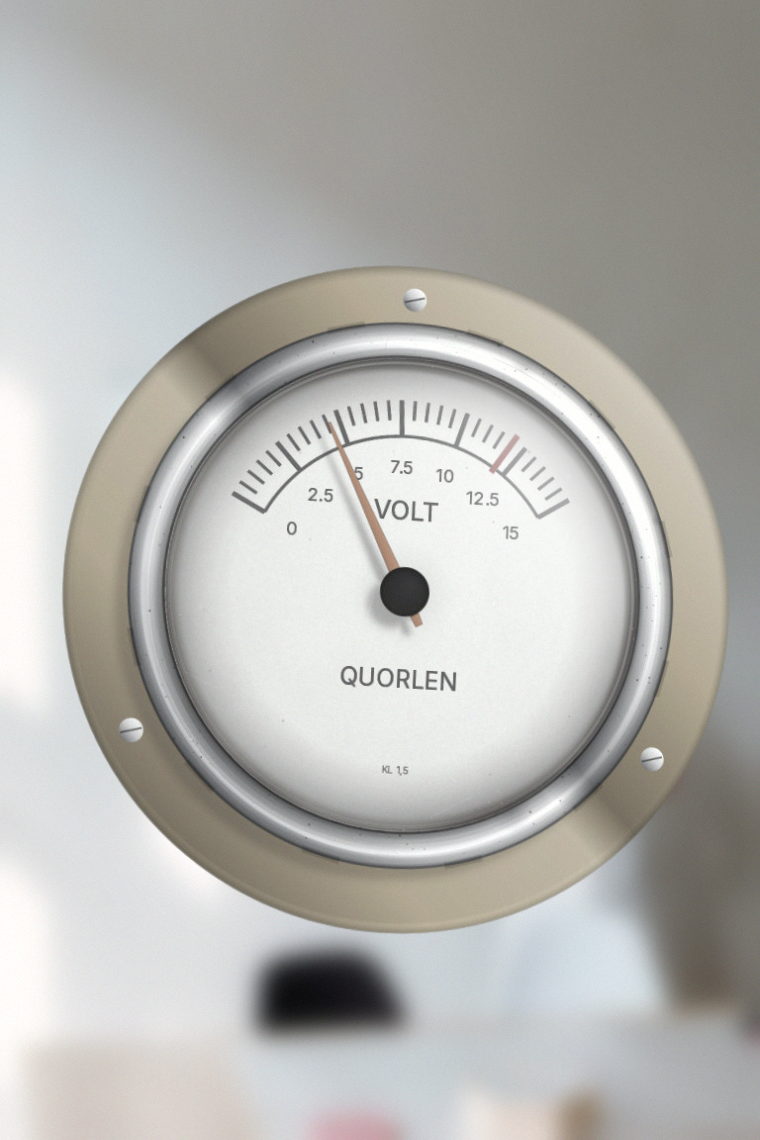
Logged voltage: 4.5 V
